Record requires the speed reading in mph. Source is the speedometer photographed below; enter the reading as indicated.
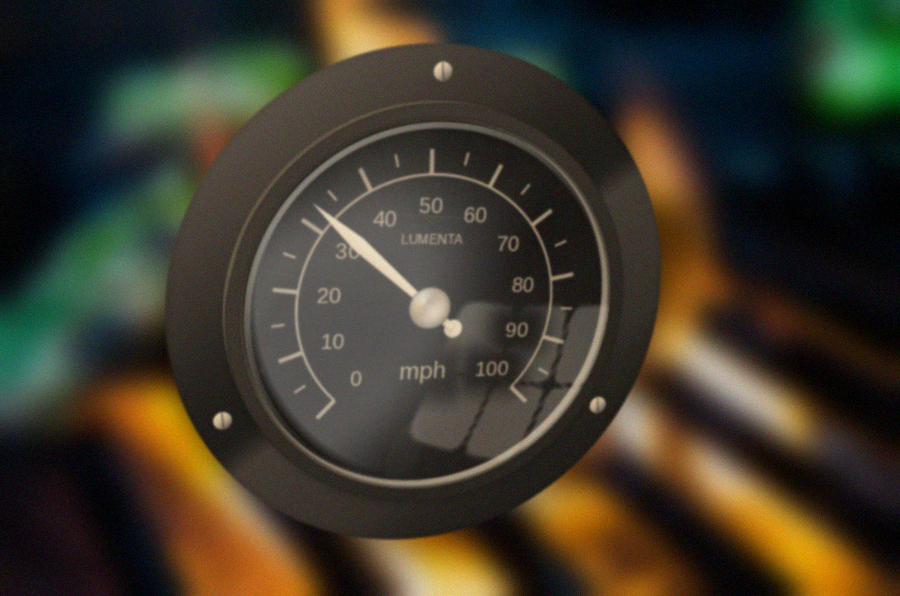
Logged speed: 32.5 mph
